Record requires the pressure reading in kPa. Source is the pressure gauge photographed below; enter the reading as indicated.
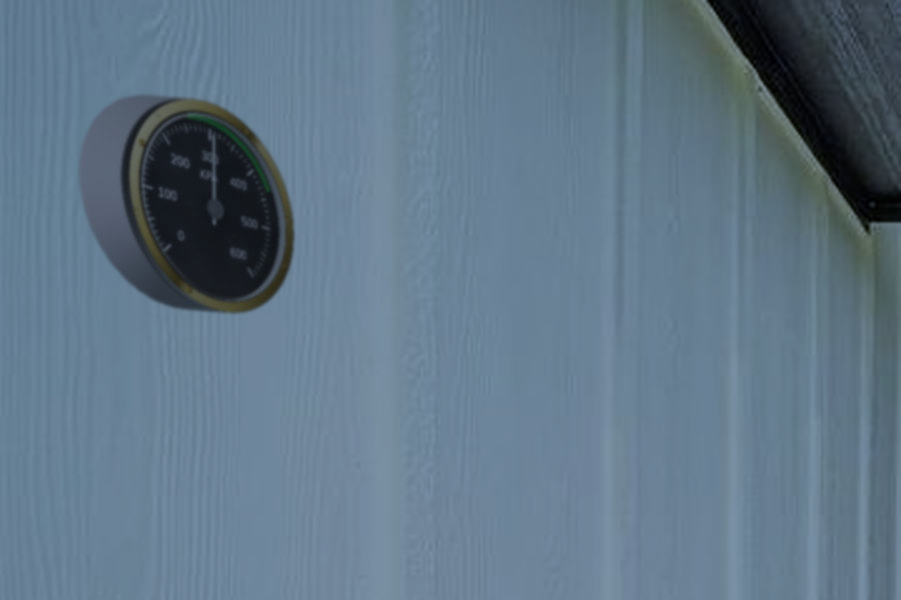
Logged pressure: 300 kPa
